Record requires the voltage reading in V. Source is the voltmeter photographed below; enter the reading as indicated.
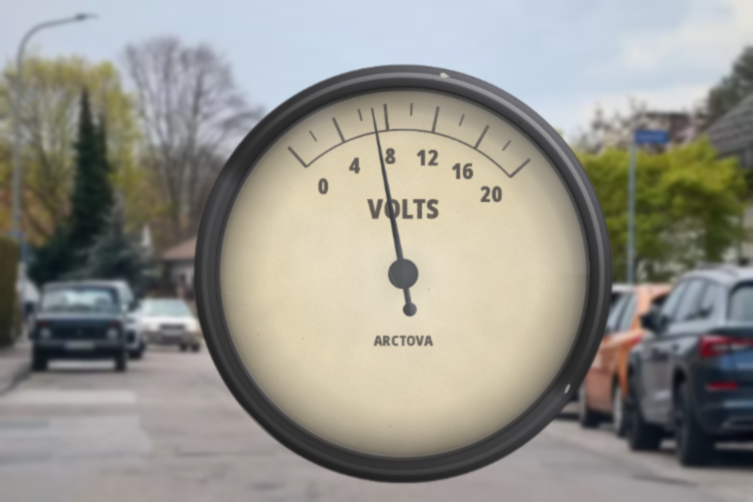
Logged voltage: 7 V
